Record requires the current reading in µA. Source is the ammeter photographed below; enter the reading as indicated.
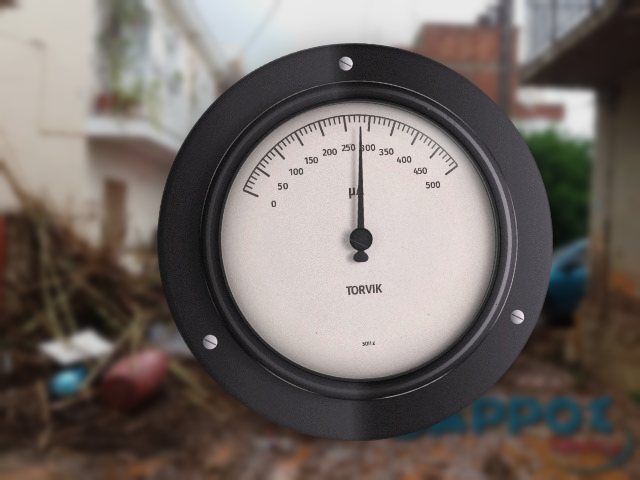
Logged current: 280 µA
